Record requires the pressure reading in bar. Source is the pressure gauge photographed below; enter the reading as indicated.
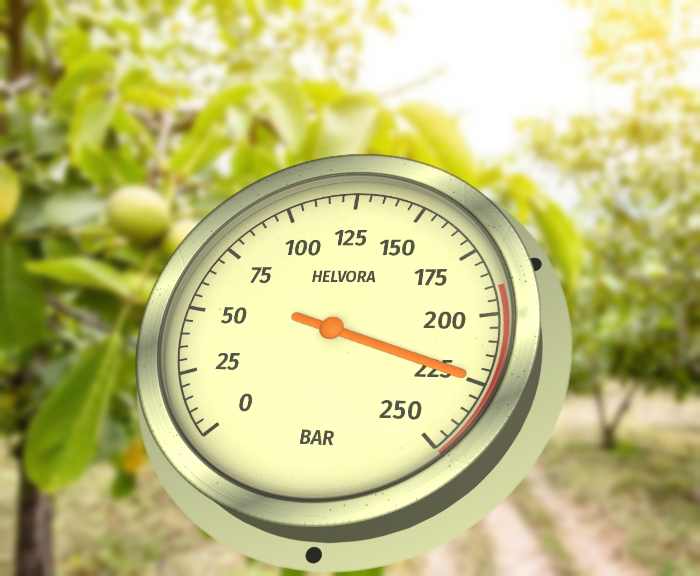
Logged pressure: 225 bar
